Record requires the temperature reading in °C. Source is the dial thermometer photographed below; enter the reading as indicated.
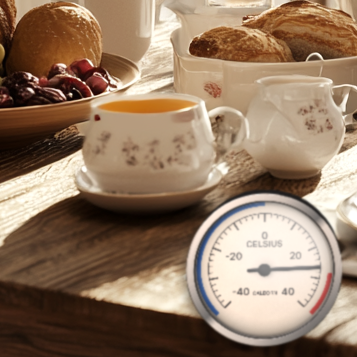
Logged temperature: 26 °C
